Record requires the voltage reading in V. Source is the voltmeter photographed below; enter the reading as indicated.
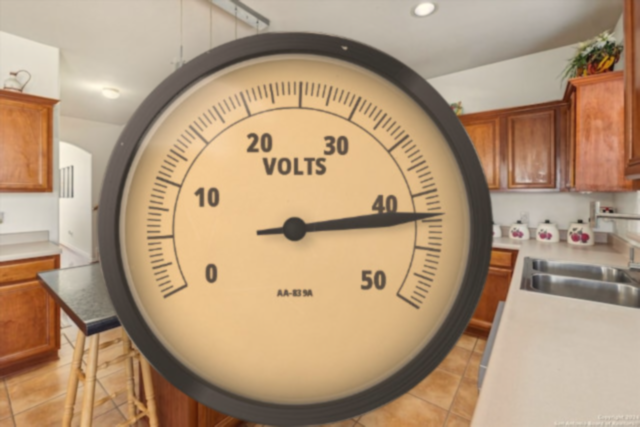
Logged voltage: 42 V
